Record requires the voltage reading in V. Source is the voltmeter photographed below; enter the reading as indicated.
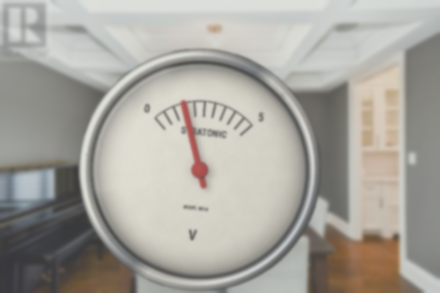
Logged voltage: 1.5 V
